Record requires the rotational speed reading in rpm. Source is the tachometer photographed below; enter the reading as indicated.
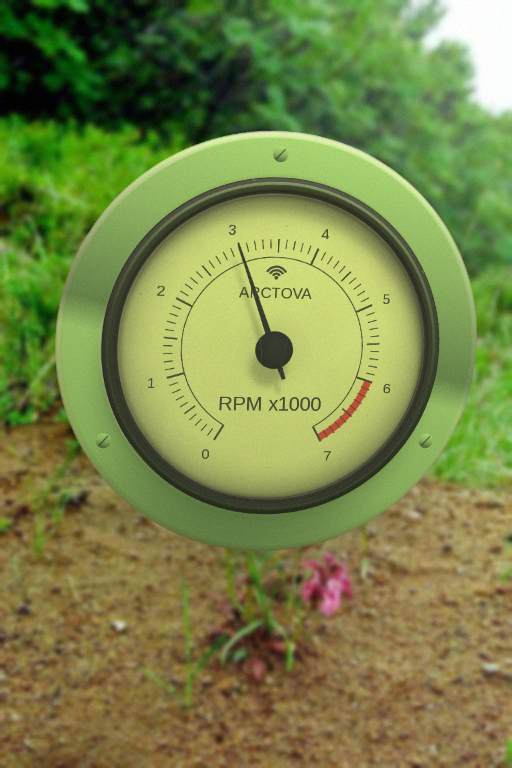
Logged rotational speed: 3000 rpm
